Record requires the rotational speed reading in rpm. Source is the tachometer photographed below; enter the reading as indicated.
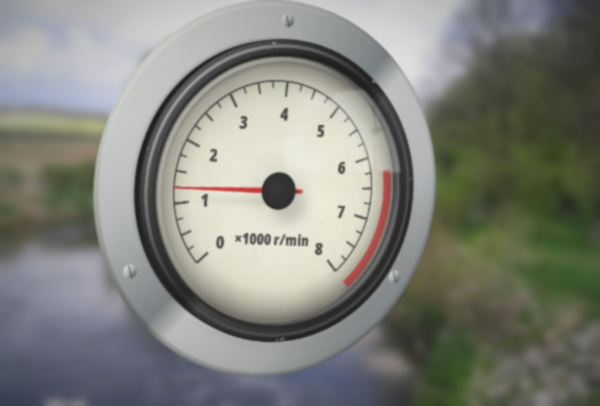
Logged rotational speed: 1250 rpm
